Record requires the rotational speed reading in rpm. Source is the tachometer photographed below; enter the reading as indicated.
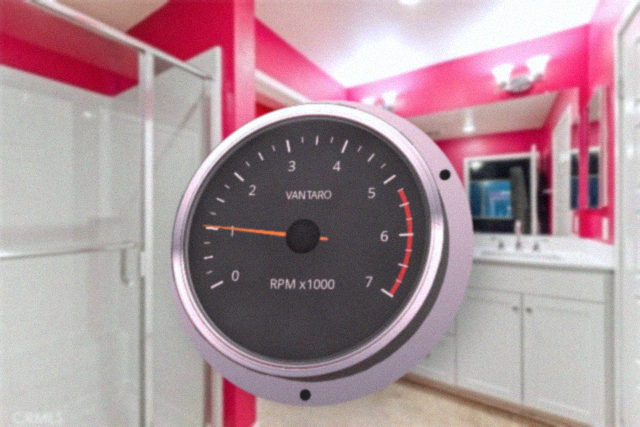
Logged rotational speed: 1000 rpm
